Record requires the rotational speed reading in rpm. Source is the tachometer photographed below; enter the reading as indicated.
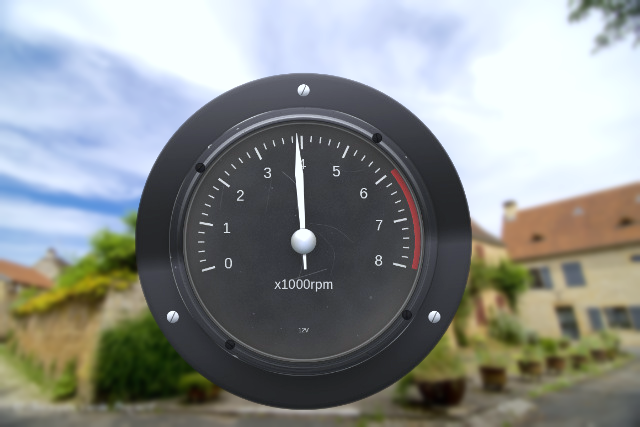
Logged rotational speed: 3900 rpm
